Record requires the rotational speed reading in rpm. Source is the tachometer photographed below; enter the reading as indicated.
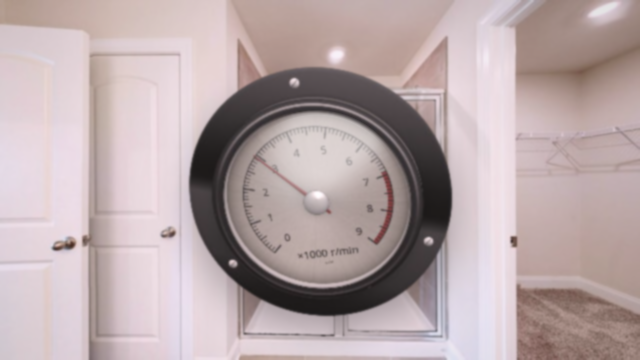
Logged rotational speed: 3000 rpm
